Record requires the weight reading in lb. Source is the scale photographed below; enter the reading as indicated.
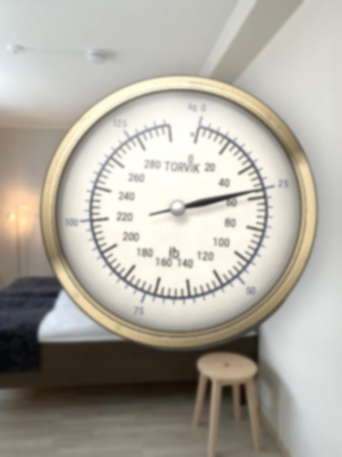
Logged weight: 56 lb
